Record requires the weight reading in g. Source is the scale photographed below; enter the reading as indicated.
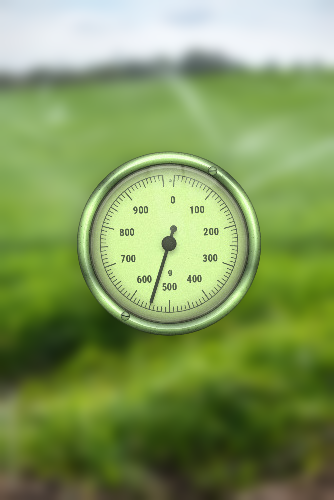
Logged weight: 550 g
